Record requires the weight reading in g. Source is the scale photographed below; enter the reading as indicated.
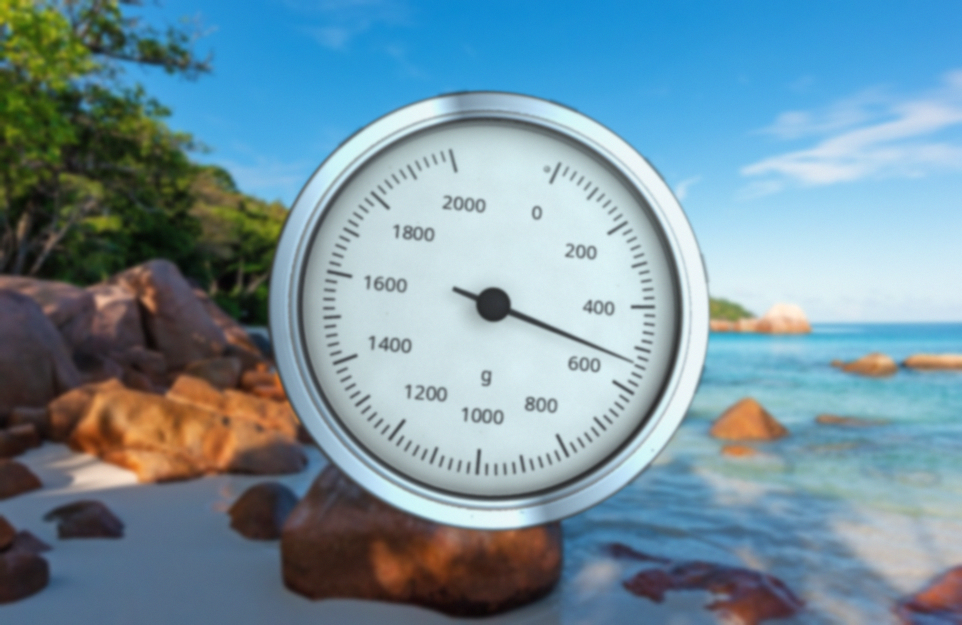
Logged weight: 540 g
